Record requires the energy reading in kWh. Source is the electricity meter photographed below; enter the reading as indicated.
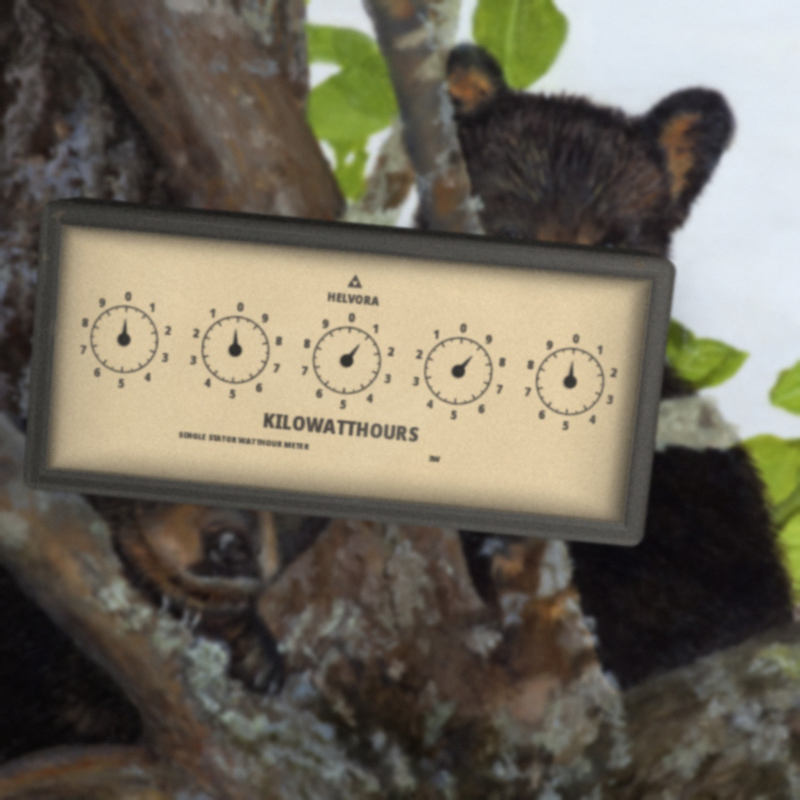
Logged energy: 90 kWh
